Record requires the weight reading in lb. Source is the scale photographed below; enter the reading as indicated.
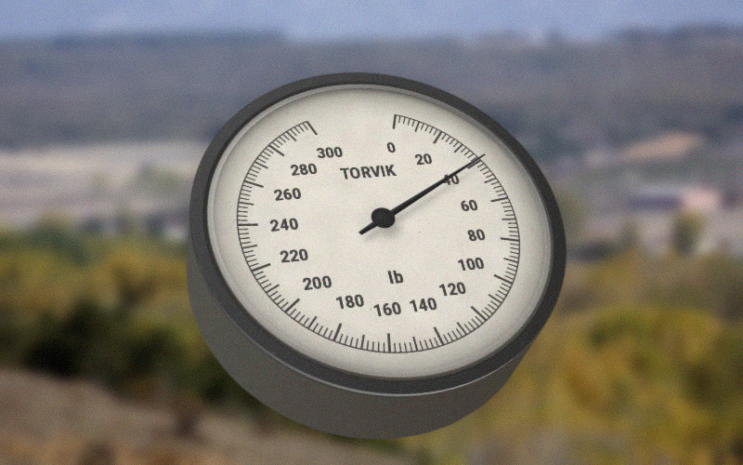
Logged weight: 40 lb
